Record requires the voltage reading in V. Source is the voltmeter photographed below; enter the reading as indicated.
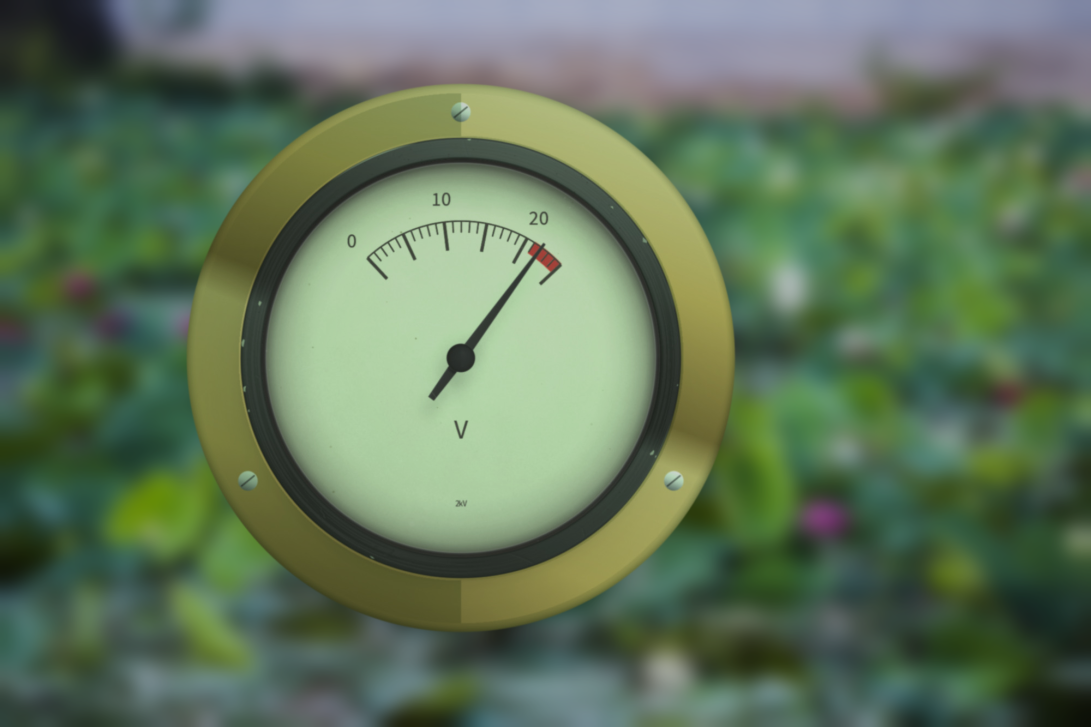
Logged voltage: 22 V
